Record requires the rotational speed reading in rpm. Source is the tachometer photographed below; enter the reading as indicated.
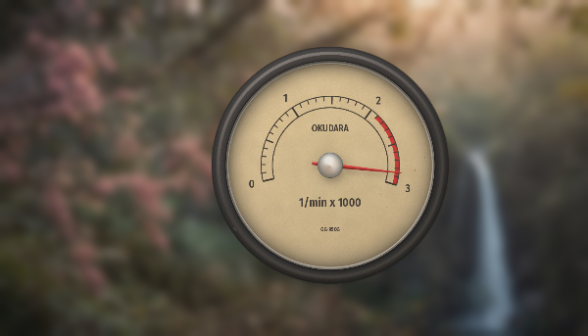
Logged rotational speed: 2850 rpm
